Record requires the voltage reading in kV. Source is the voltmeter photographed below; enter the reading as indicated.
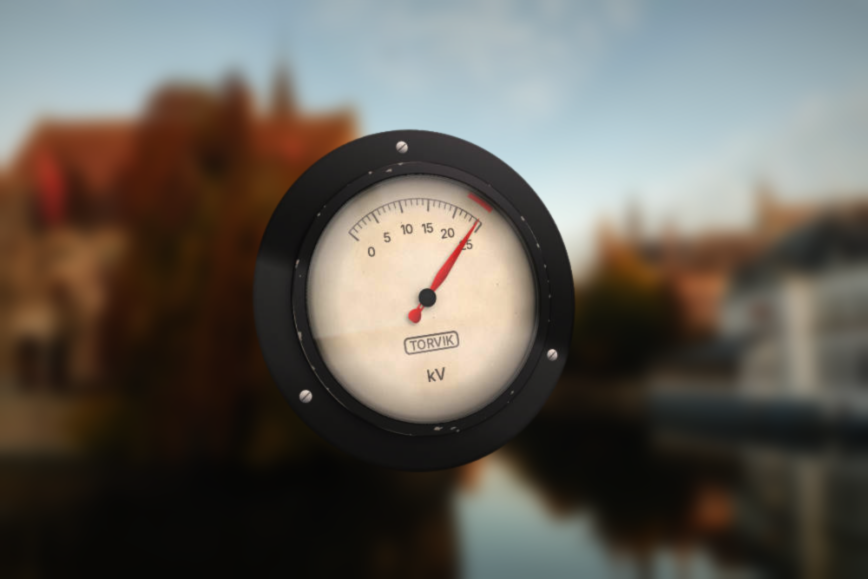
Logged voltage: 24 kV
